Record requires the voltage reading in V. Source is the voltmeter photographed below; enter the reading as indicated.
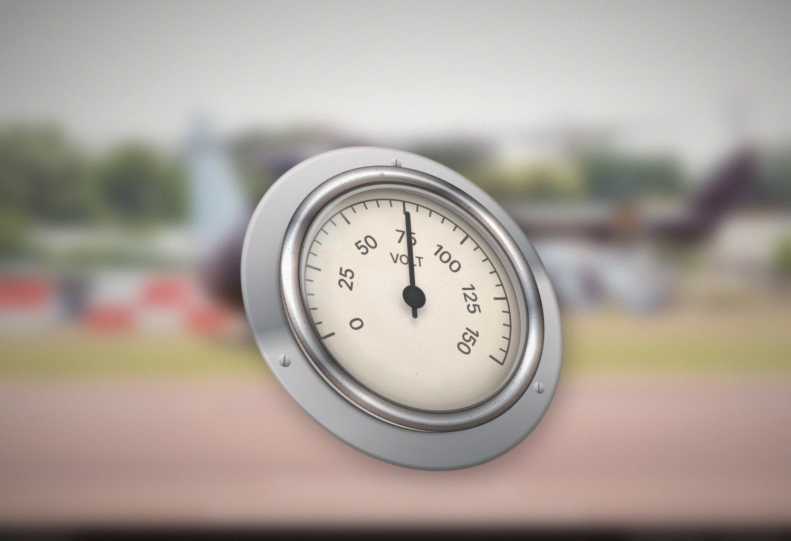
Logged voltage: 75 V
